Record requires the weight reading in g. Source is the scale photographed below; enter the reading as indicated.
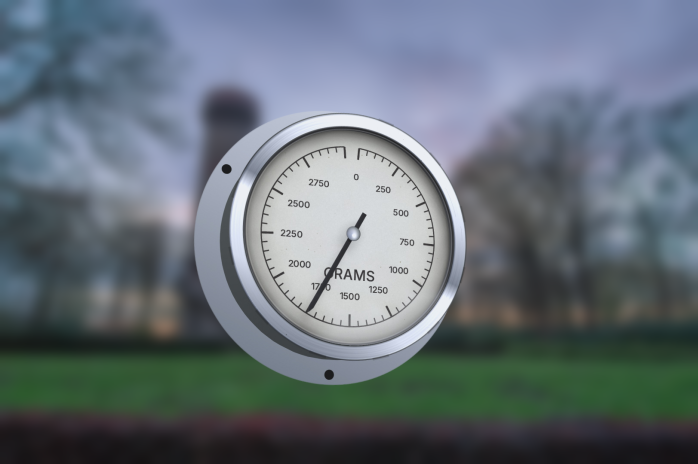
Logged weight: 1750 g
